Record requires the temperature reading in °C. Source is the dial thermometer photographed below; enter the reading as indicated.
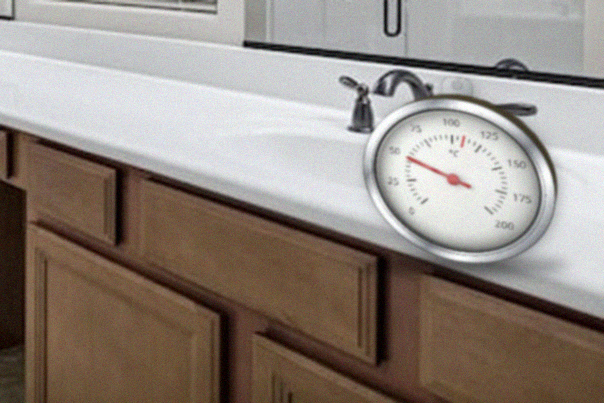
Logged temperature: 50 °C
